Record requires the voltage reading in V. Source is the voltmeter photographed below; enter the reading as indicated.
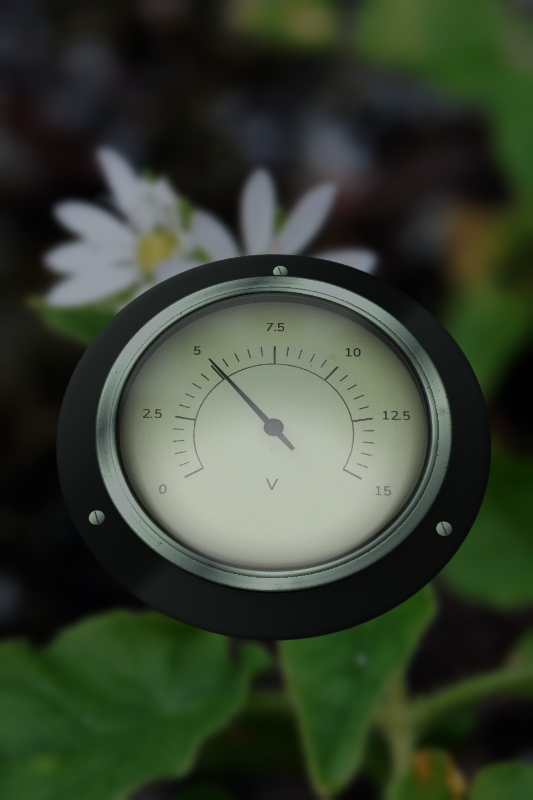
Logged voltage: 5 V
